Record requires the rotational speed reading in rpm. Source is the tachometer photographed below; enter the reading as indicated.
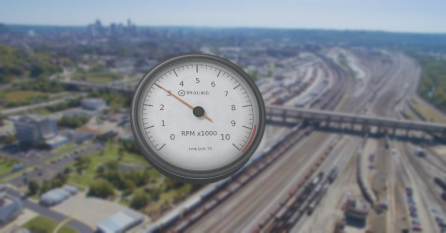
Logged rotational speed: 3000 rpm
